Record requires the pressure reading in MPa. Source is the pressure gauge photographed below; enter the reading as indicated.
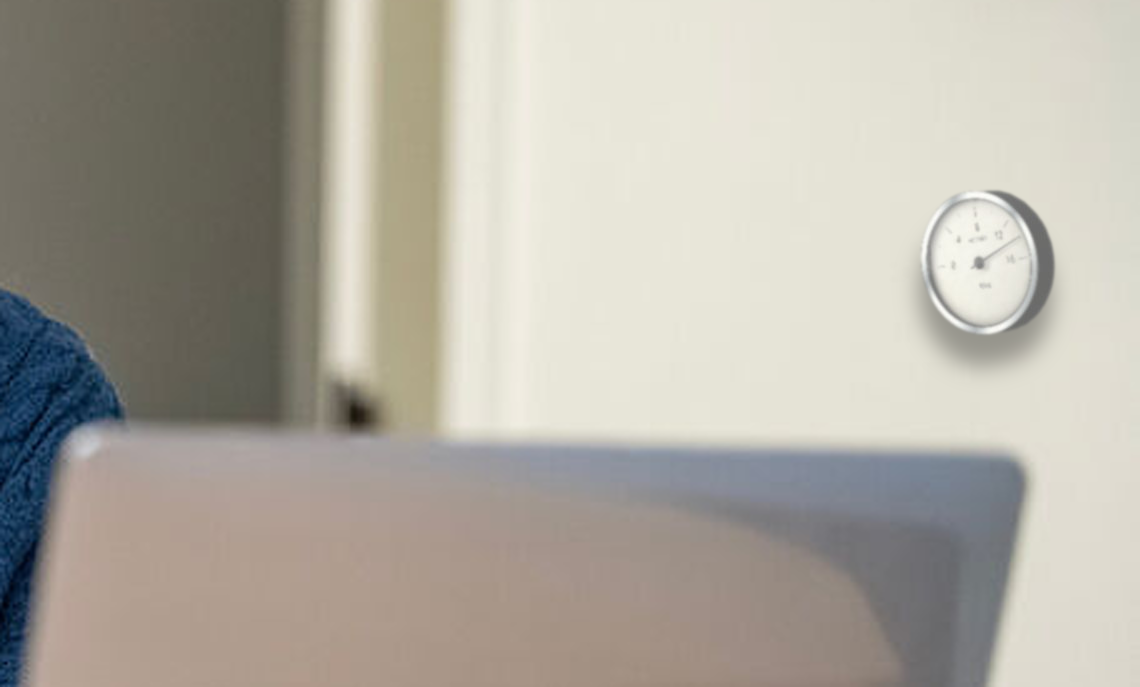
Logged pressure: 14 MPa
